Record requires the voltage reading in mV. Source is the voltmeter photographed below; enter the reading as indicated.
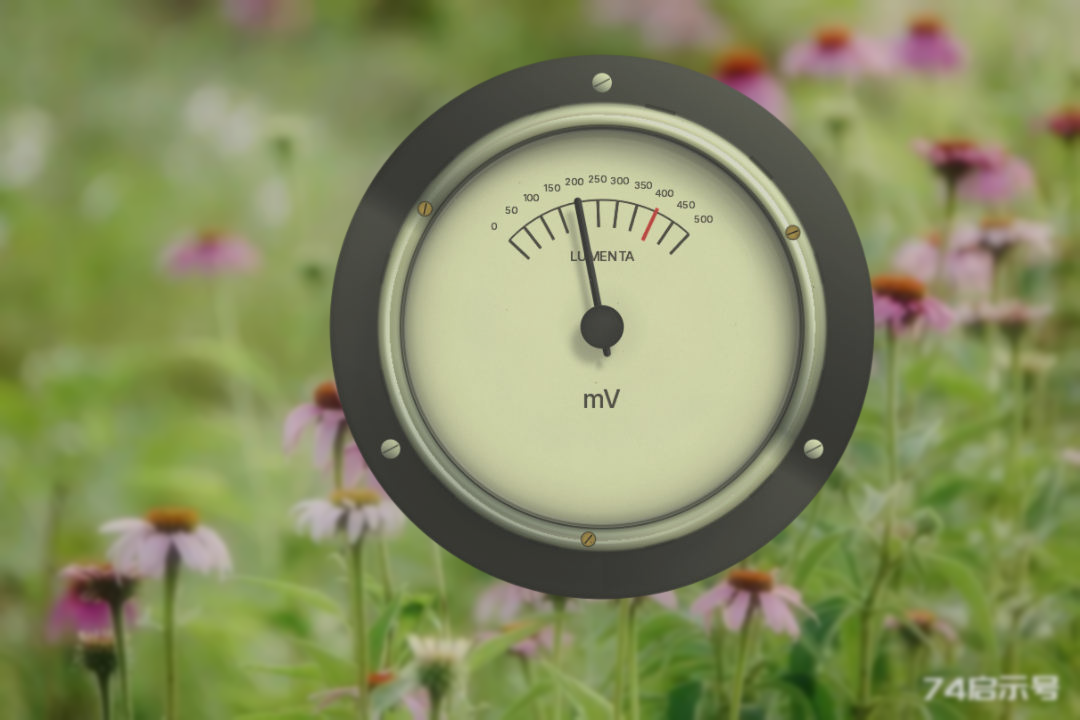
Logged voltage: 200 mV
